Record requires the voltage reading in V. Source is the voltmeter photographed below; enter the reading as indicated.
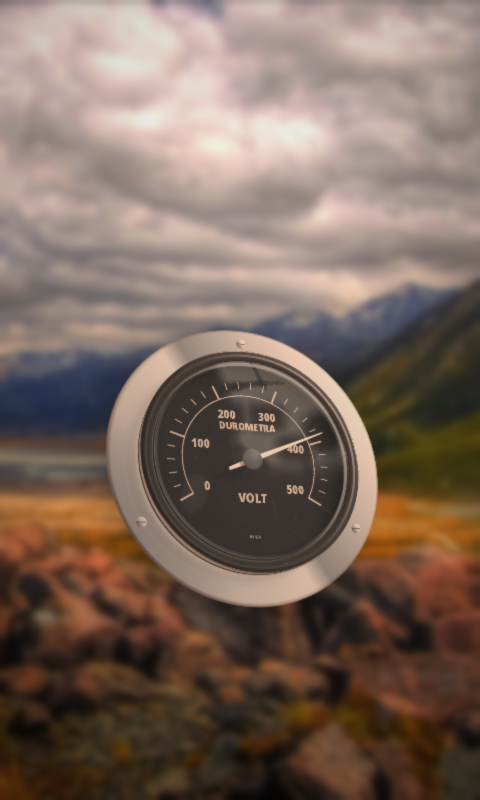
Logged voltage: 390 V
